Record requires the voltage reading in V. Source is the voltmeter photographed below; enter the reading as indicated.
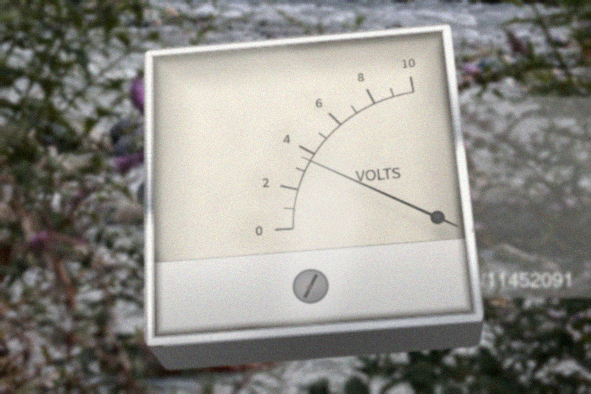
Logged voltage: 3.5 V
